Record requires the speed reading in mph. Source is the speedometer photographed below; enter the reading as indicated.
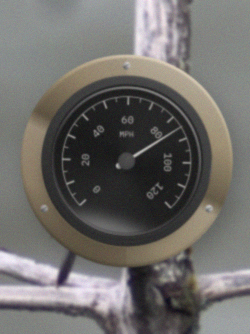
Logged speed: 85 mph
